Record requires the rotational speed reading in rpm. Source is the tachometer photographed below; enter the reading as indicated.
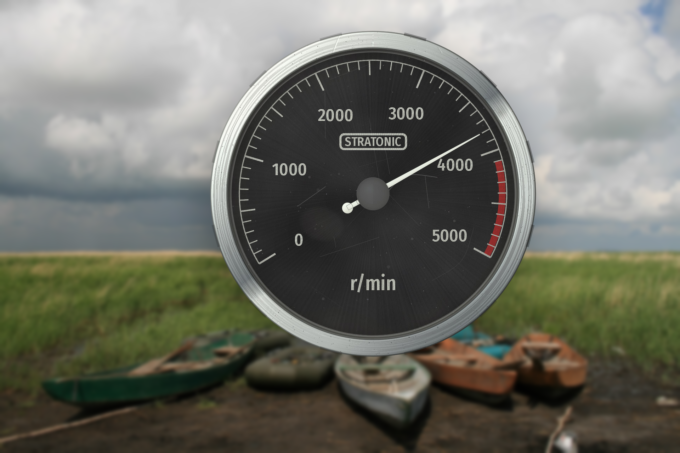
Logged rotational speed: 3800 rpm
